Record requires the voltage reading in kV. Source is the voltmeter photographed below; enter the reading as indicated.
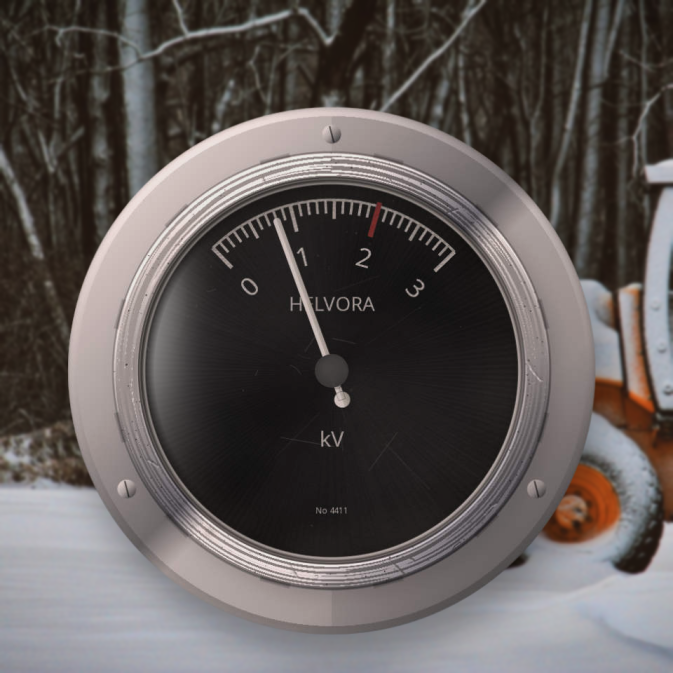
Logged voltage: 0.8 kV
